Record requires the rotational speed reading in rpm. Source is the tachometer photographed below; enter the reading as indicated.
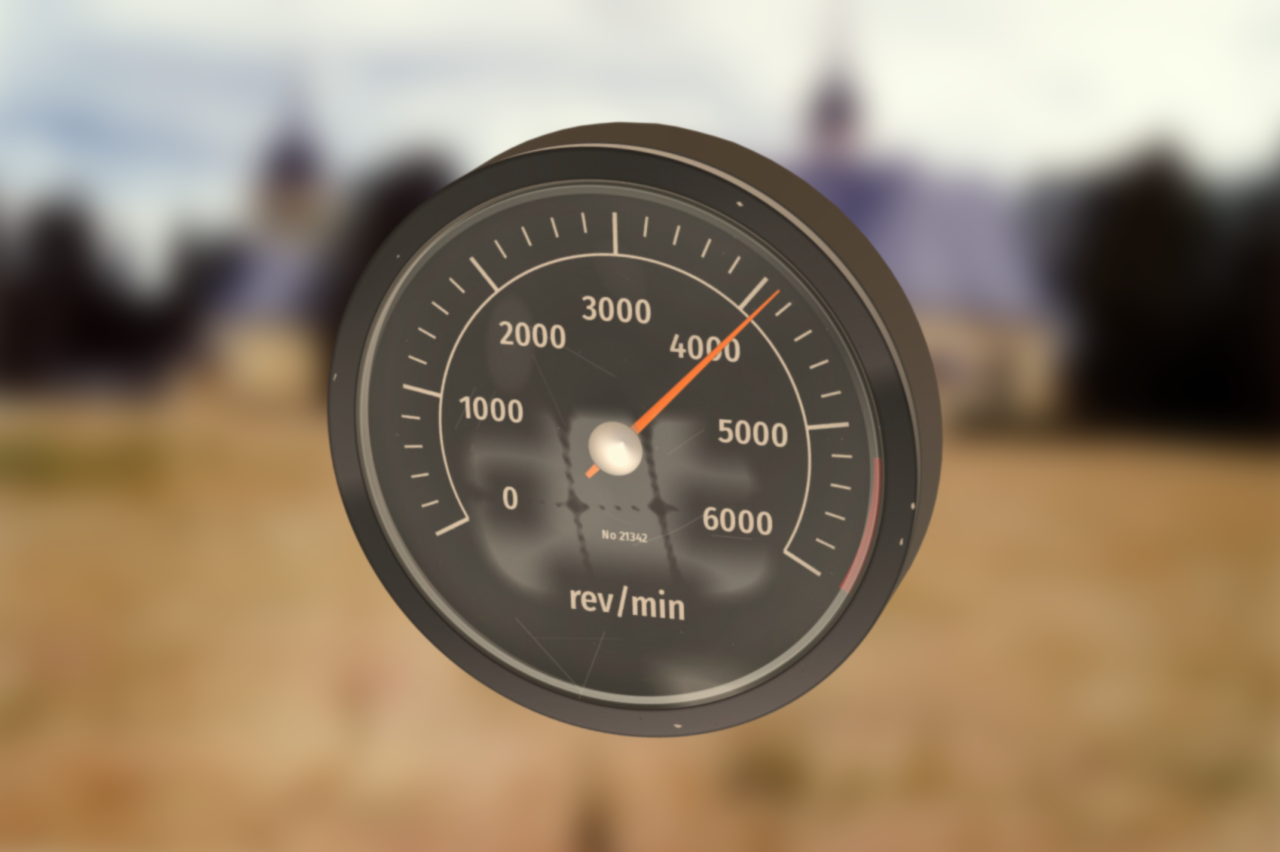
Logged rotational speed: 4100 rpm
